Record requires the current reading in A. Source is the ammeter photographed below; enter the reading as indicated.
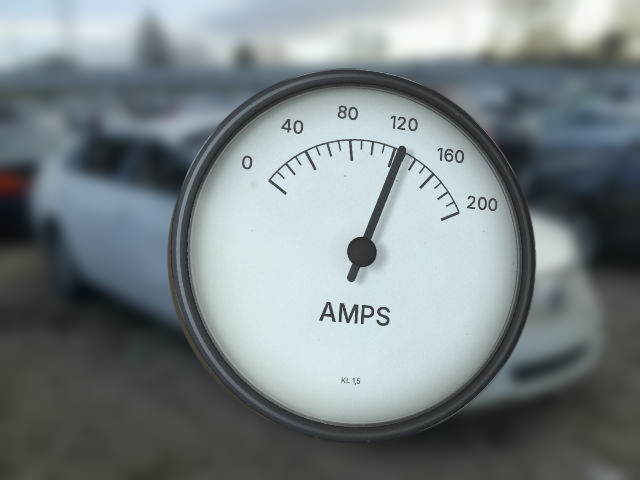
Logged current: 125 A
